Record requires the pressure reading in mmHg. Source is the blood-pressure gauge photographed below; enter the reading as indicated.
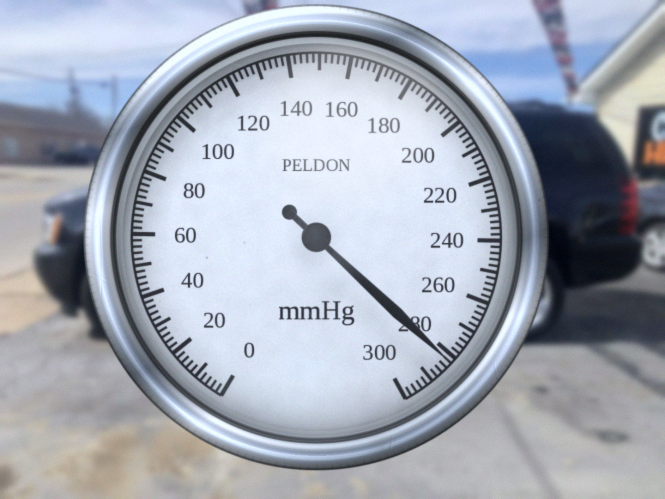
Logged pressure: 282 mmHg
